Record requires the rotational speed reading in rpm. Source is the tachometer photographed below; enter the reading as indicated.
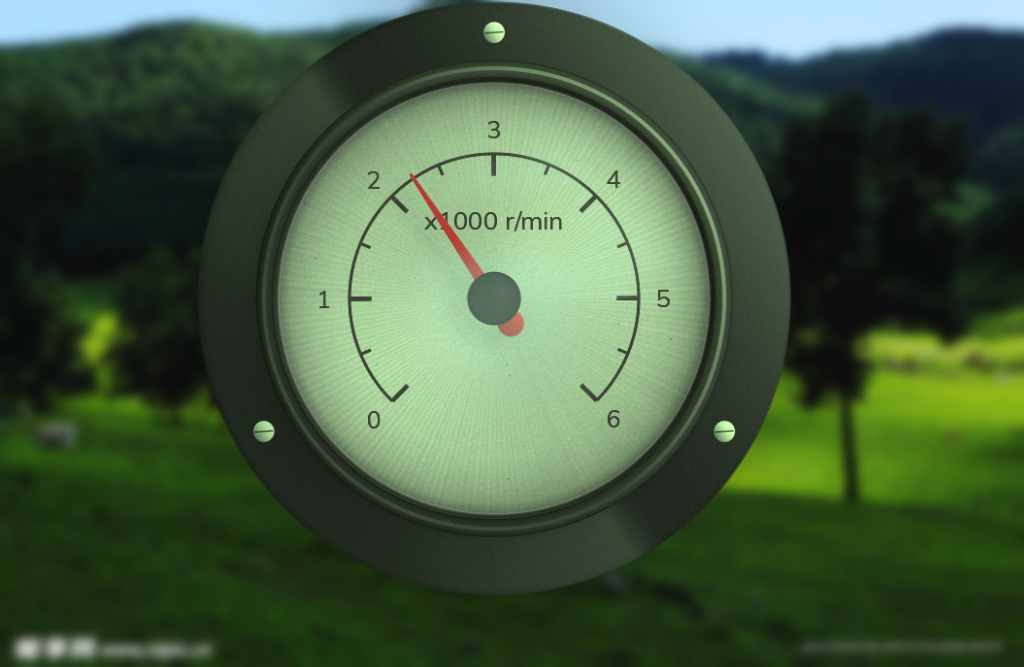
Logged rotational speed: 2250 rpm
